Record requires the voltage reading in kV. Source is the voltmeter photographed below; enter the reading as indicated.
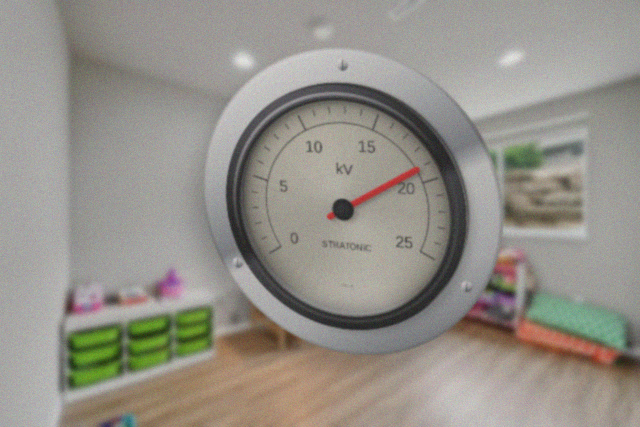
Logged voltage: 19 kV
